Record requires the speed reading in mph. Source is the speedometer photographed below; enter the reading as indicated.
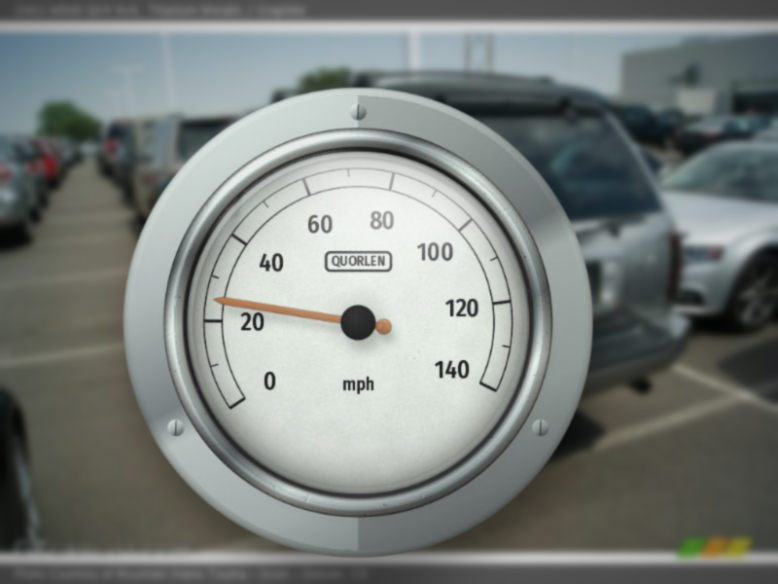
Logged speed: 25 mph
